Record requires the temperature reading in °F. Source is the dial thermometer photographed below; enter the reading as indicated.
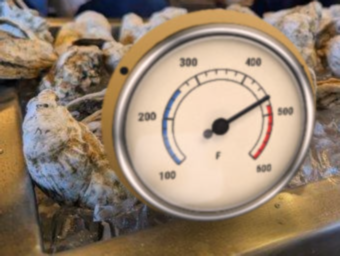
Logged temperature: 460 °F
